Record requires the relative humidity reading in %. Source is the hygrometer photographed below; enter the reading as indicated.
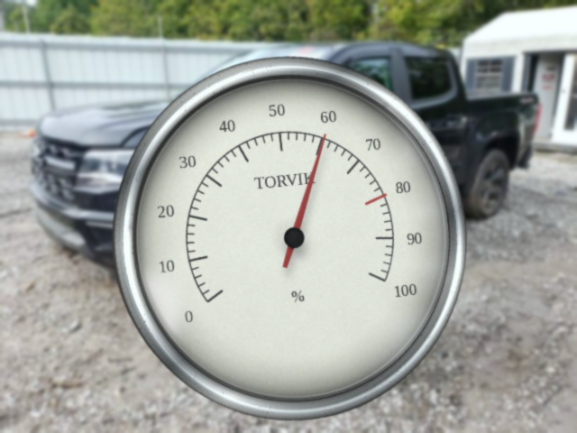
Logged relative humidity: 60 %
